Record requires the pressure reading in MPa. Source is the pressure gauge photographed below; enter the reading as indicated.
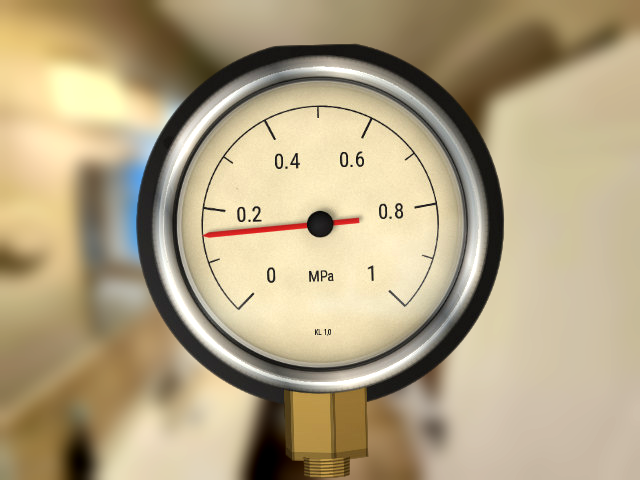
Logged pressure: 0.15 MPa
